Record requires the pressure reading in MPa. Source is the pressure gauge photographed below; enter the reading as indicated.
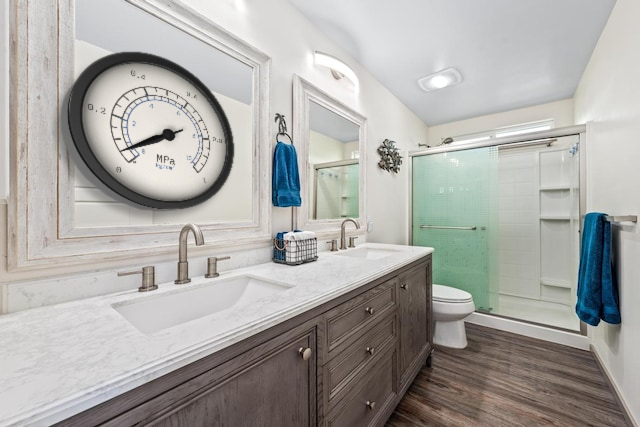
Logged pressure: 0.05 MPa
